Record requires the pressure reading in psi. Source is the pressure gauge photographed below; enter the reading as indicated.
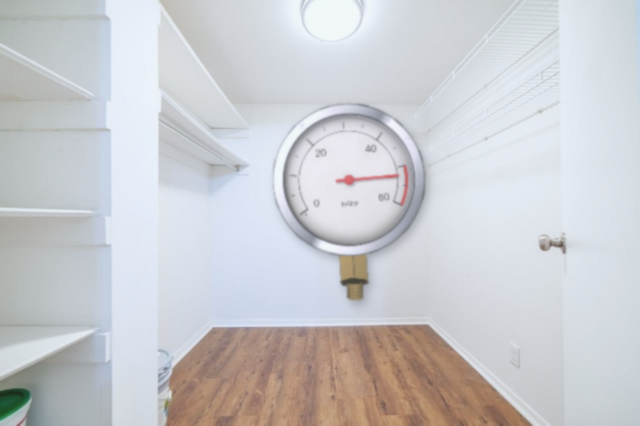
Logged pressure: 52.5 psi
